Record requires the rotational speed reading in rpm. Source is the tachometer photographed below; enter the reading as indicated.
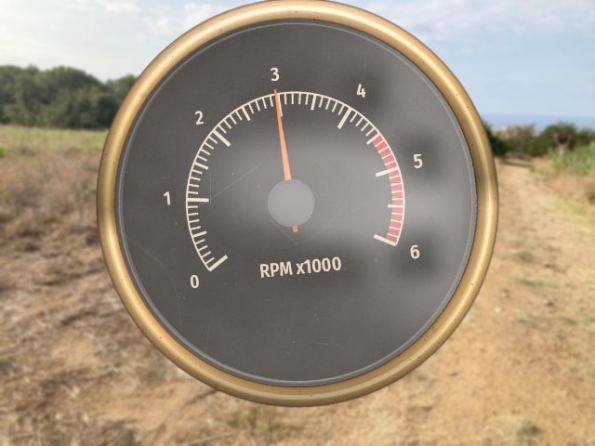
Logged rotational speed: 3000 rpm
